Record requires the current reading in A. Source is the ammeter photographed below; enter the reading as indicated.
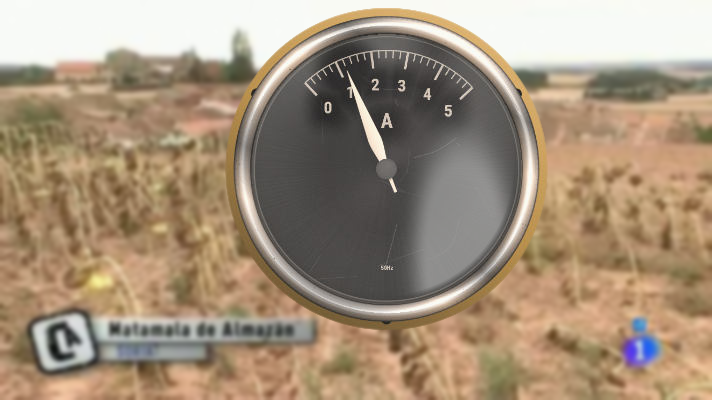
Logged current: 1.2 A
